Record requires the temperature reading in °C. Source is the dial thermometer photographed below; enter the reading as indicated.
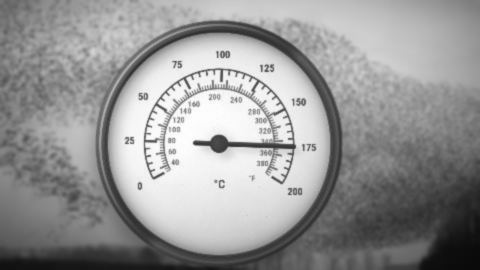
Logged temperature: 175 °C
